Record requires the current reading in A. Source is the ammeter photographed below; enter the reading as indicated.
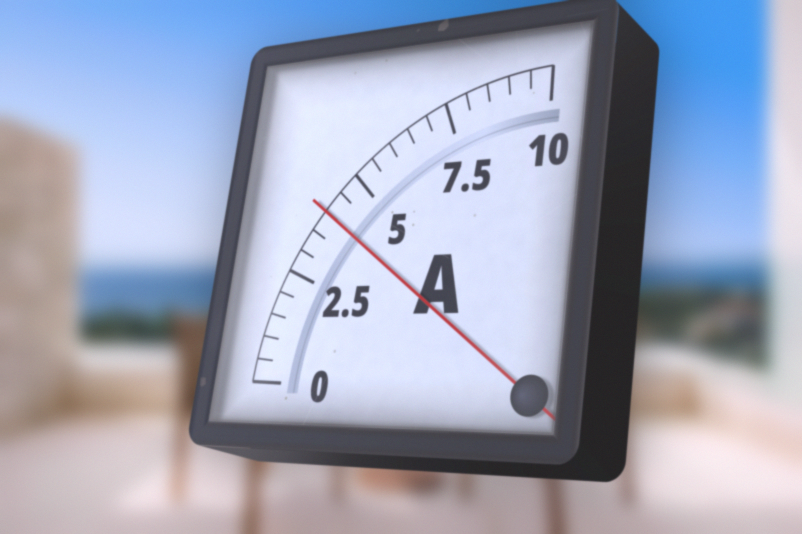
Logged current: 4 A
